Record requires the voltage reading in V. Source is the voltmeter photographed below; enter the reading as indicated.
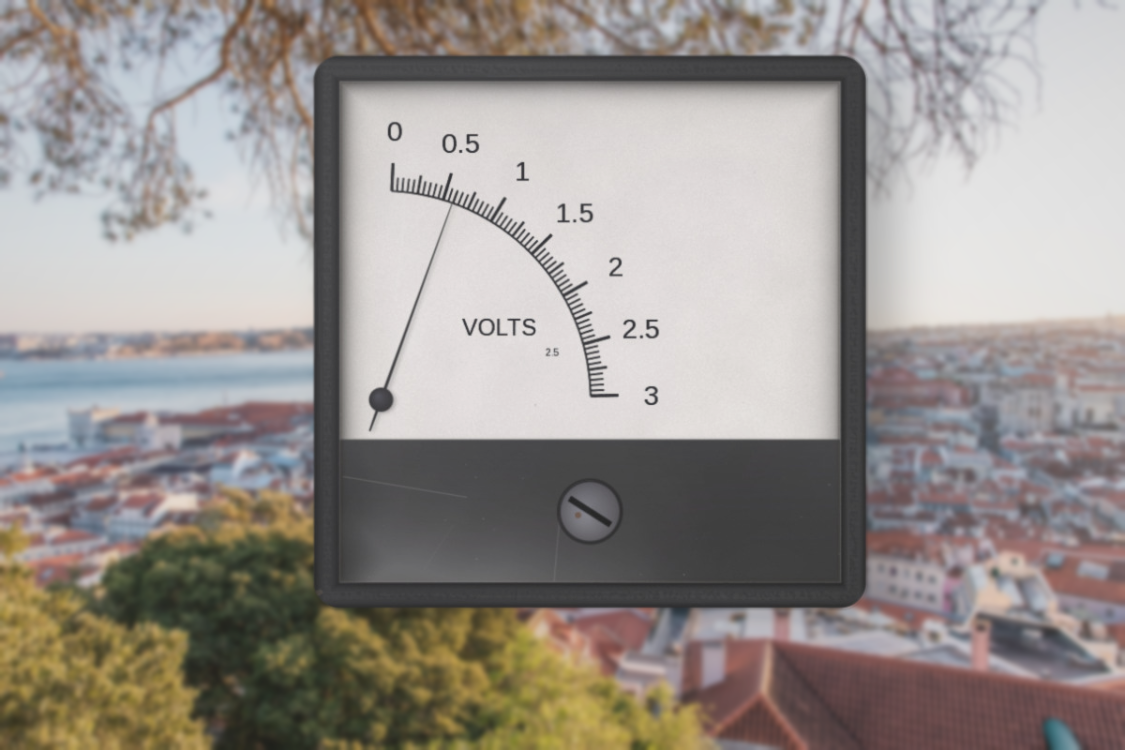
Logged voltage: 0.6 V
